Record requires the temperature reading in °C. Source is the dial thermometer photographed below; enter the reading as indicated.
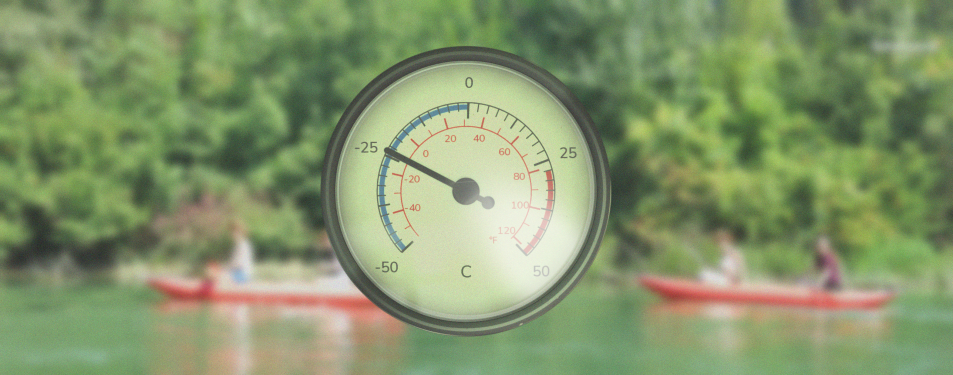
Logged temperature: -23.75 °C
